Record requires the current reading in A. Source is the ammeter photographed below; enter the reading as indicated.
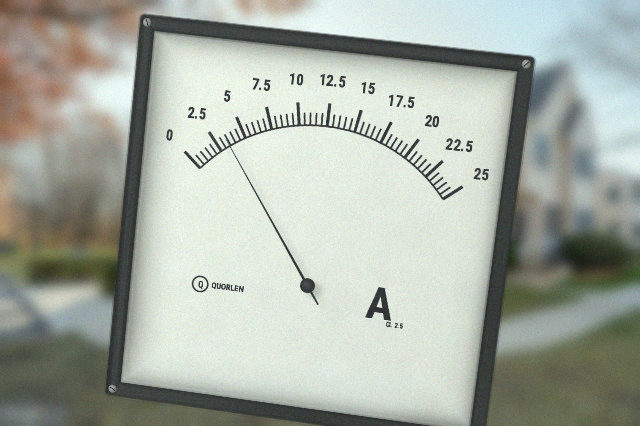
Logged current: 3.5 A
